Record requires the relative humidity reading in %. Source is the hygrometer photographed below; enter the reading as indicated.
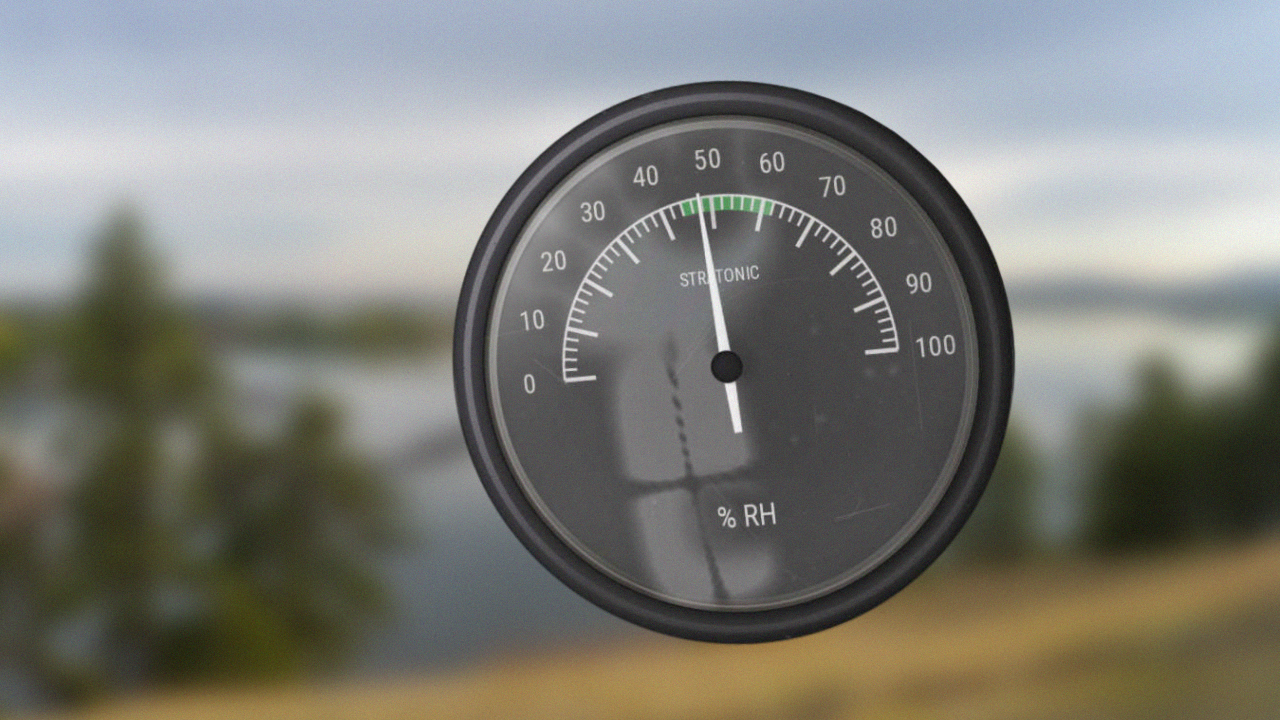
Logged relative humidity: 48 %
